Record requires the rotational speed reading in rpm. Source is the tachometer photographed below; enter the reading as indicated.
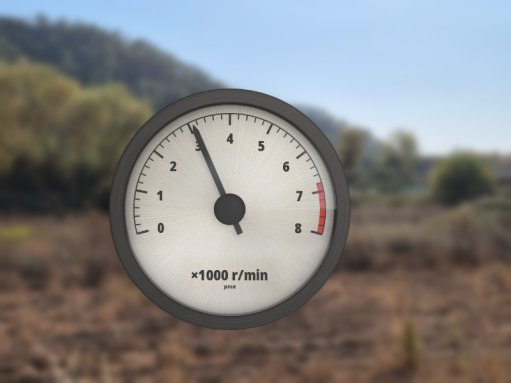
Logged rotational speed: 3100 rpm
